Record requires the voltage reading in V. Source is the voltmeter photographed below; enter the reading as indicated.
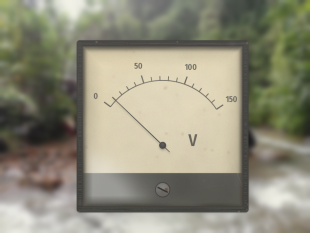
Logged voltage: 10 V
